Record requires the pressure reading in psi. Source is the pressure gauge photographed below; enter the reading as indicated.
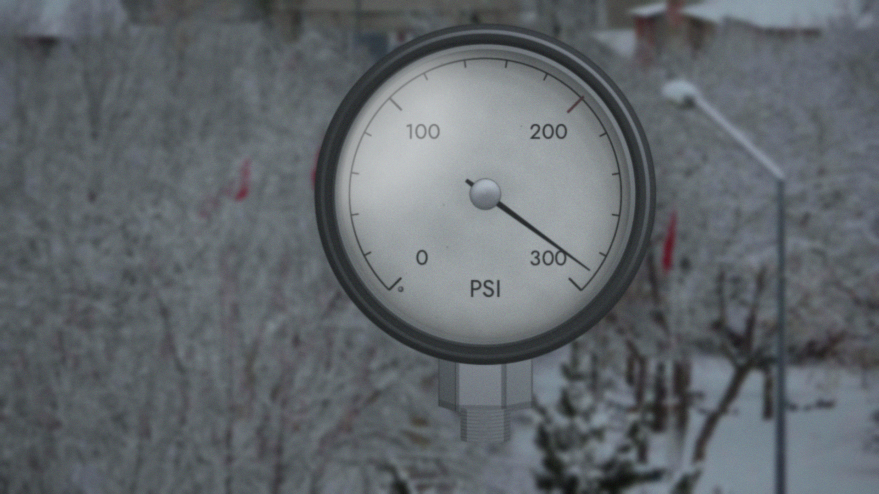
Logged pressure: 290 psi
